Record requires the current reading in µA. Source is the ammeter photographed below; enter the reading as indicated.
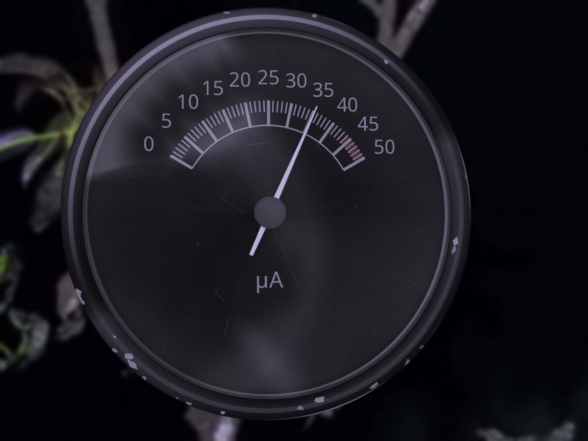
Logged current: 35 µA
